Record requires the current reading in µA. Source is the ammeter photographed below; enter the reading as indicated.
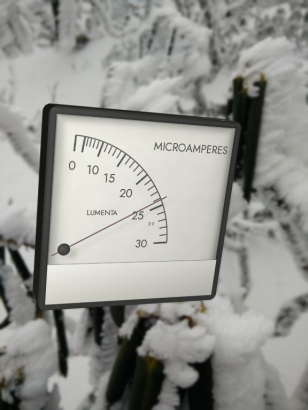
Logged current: 24 µA
